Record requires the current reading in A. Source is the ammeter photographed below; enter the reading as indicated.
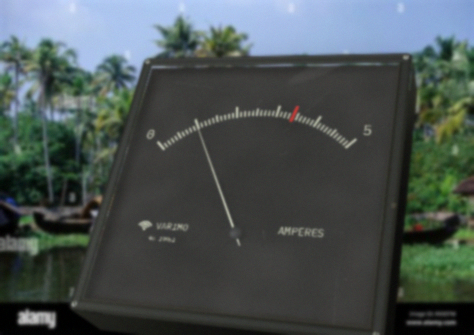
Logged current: 1 A
